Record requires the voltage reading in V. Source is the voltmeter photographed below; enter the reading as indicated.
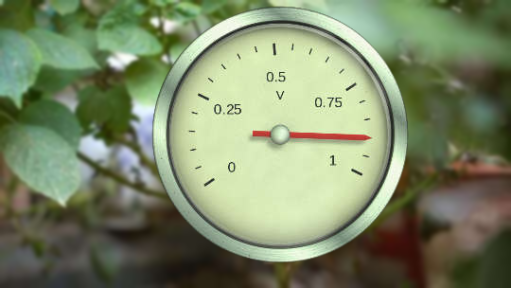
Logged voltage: 0.9 V
